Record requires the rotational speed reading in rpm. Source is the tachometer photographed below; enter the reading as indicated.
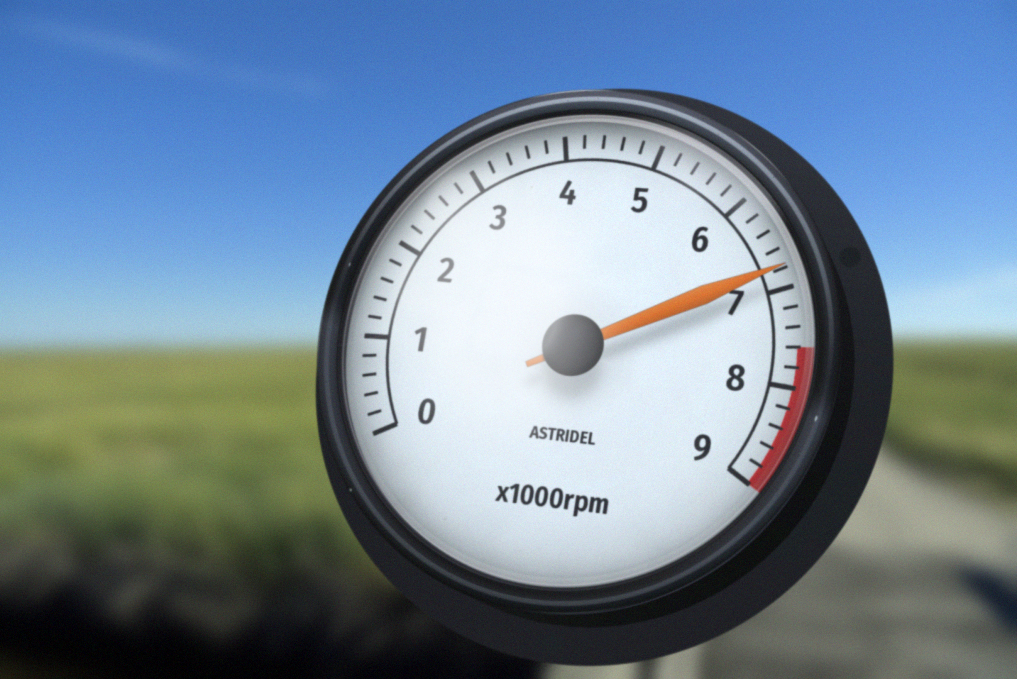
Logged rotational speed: 6800 rpm
